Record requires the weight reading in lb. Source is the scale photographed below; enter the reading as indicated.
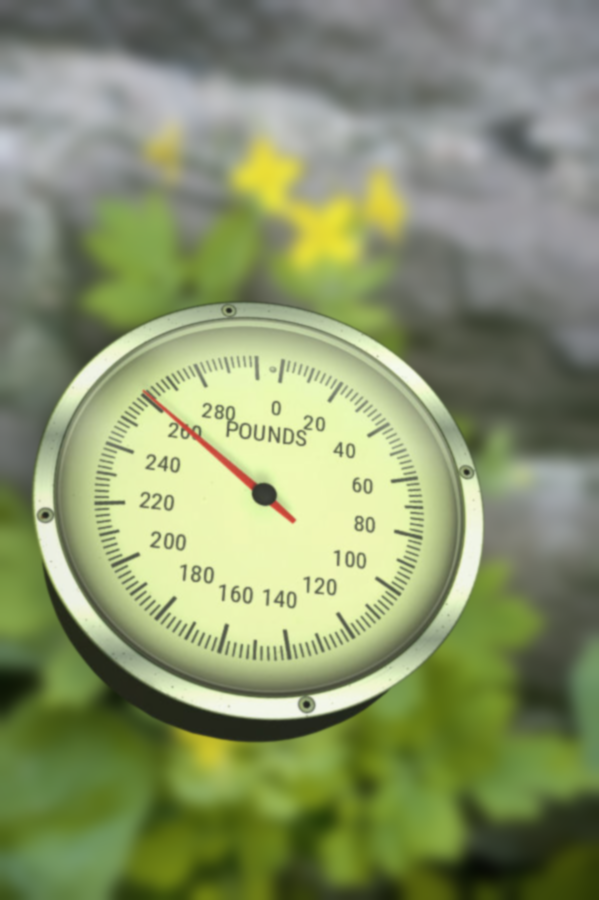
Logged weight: 260 lb
